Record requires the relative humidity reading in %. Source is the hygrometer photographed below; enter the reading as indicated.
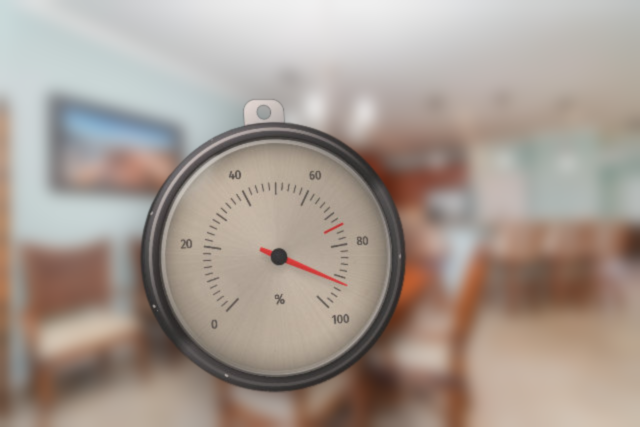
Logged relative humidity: 92 %
